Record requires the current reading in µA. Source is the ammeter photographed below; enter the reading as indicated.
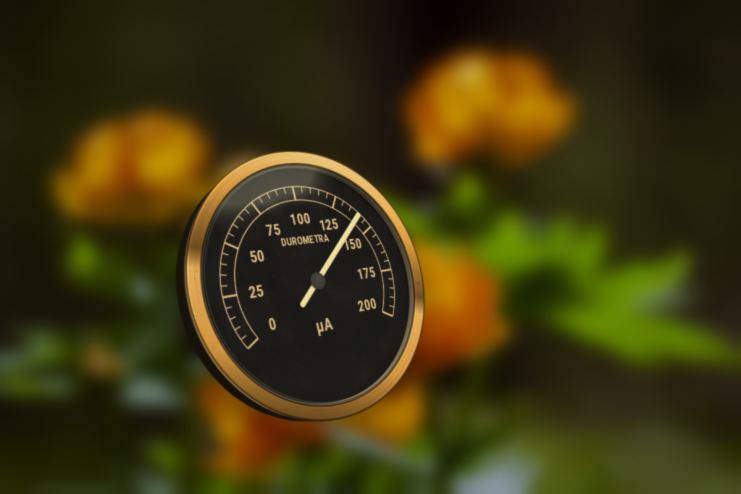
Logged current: 140 µA
